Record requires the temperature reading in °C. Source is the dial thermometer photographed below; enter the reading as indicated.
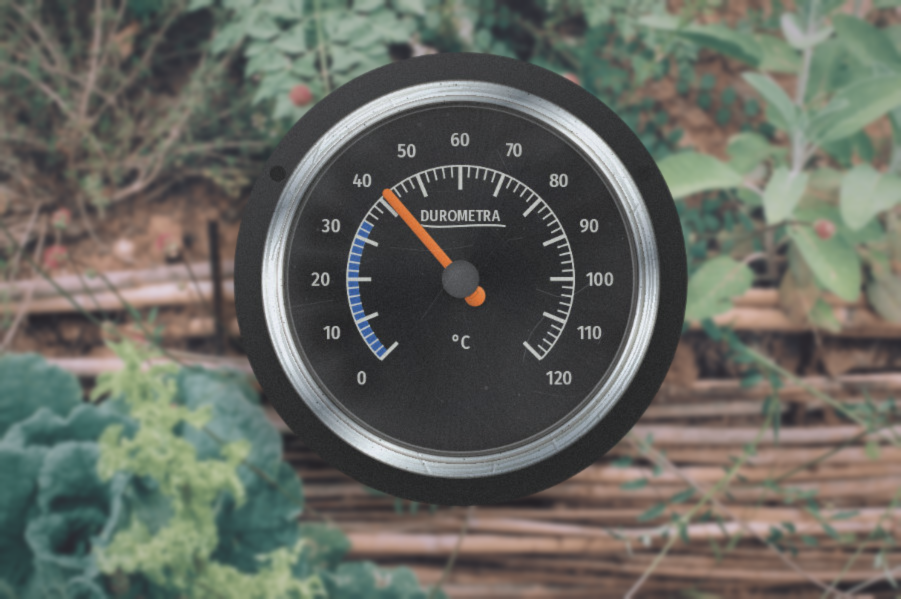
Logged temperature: 42 °C
